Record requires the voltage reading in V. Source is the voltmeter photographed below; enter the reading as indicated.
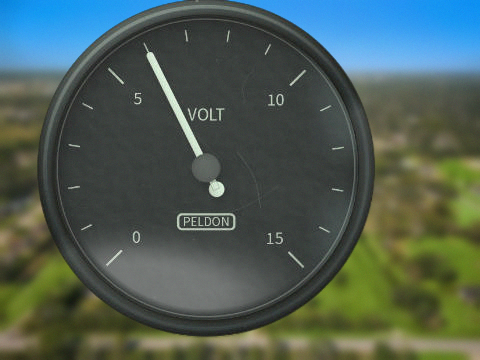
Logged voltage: 6 V
